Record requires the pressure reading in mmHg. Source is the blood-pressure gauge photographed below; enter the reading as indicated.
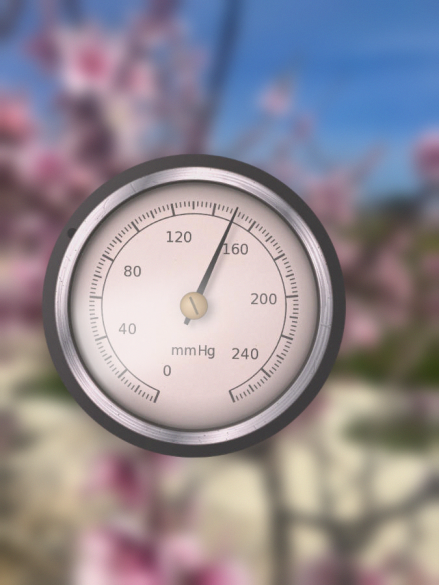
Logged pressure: 150 mmHg
